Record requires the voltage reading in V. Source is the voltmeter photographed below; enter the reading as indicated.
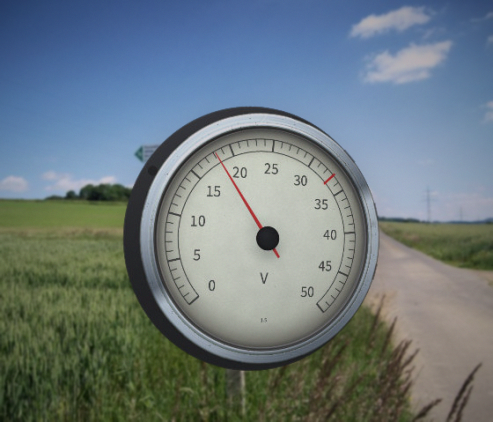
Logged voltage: 18 V
